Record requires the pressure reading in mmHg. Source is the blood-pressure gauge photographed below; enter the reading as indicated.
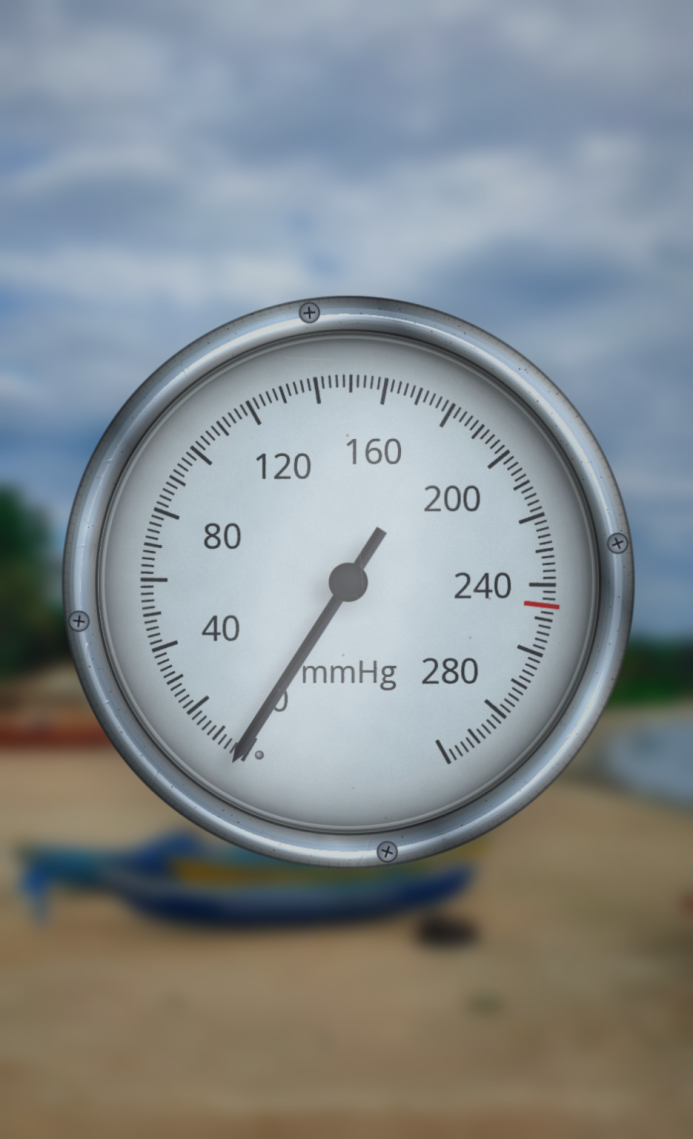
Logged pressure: 2 mmHg
